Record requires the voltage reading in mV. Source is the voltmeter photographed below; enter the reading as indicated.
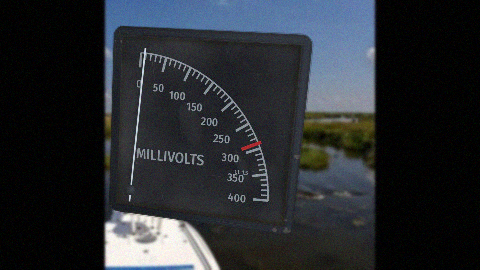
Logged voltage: 10 mV
